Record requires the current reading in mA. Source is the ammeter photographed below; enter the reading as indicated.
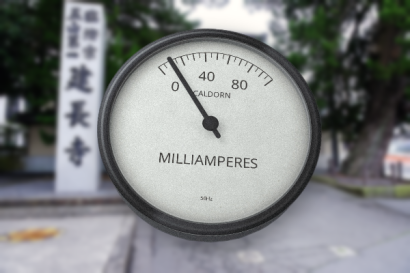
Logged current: 10 mA
